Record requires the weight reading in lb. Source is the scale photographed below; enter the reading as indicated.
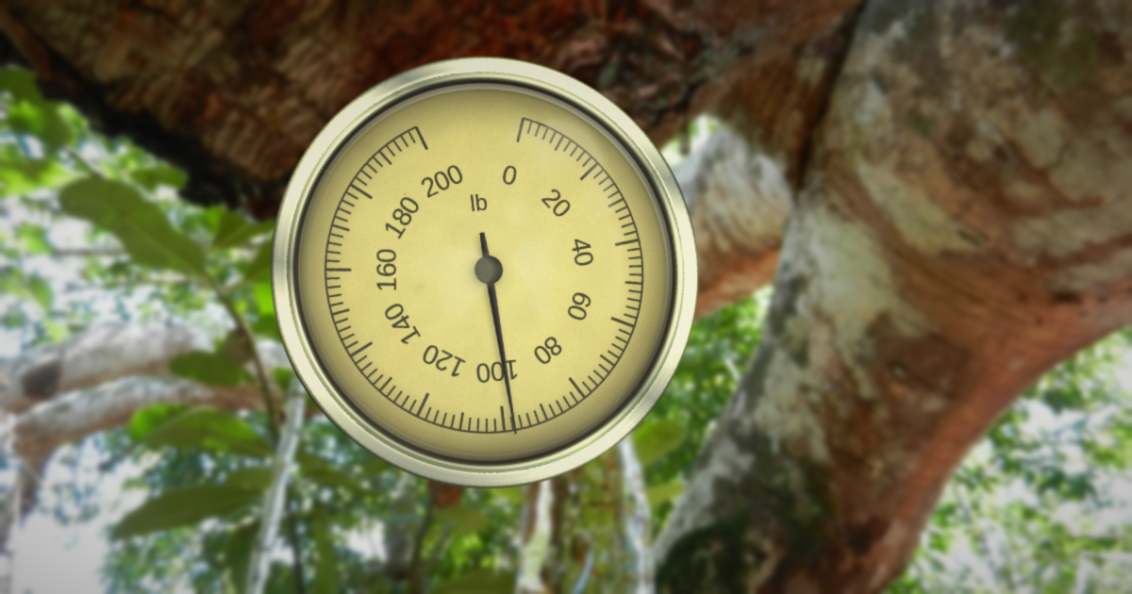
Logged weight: 98 lb
